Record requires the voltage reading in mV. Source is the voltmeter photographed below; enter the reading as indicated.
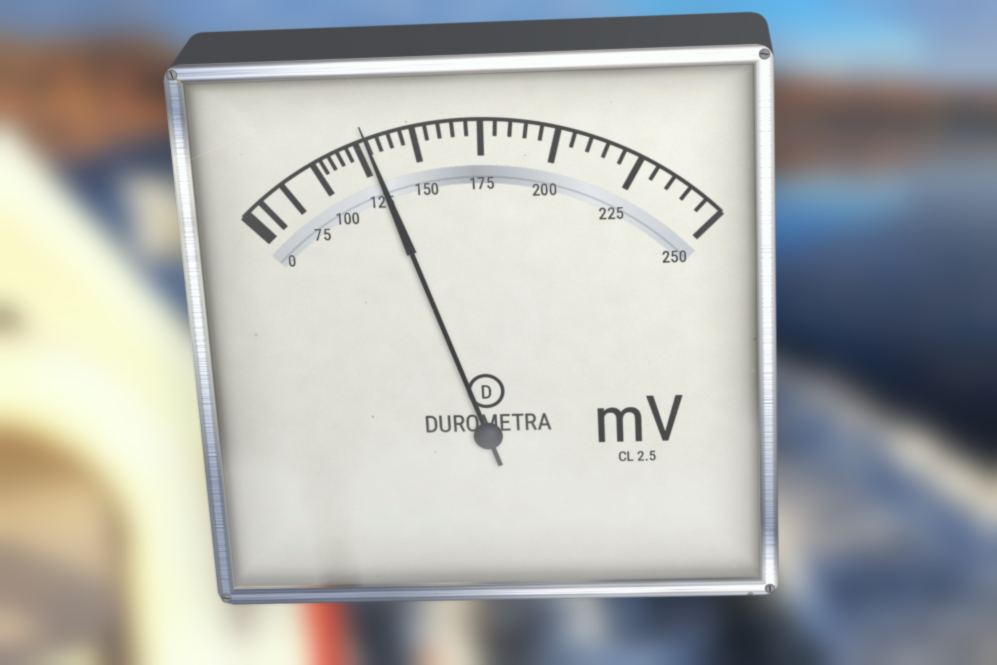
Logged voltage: 130 mV
